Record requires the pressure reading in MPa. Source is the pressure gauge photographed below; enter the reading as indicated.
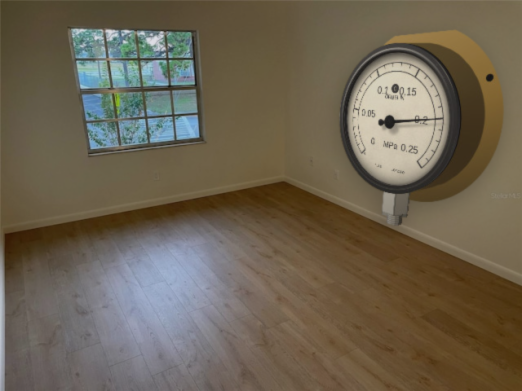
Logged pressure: 0.2 MPa
